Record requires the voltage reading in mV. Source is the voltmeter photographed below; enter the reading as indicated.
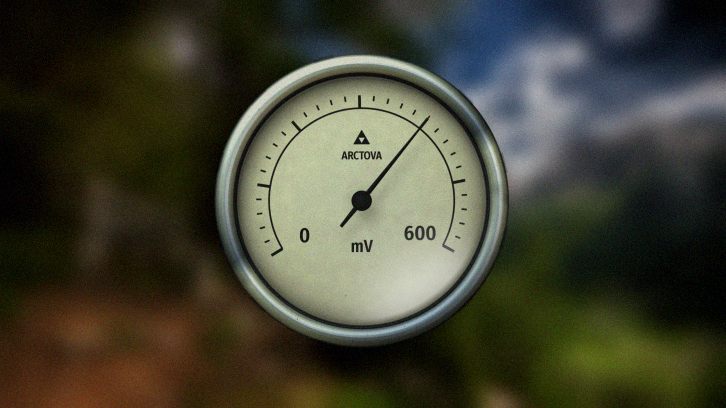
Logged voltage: 400 mV
